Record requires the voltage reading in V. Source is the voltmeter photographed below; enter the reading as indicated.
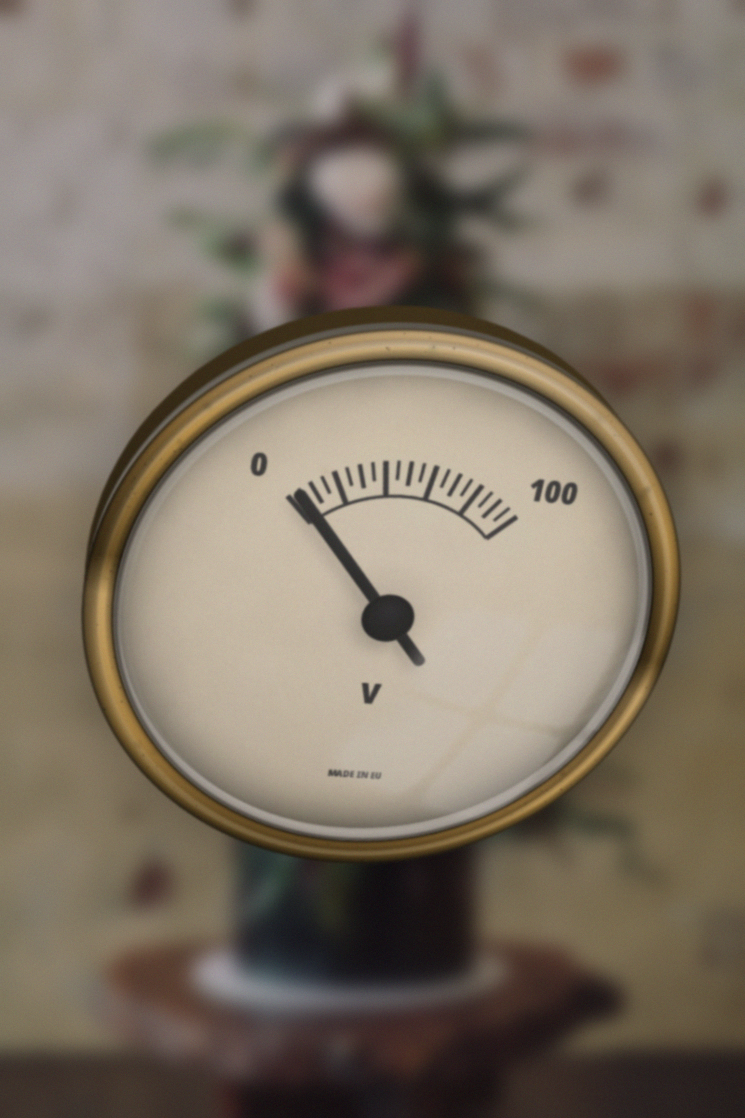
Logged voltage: 5 V
